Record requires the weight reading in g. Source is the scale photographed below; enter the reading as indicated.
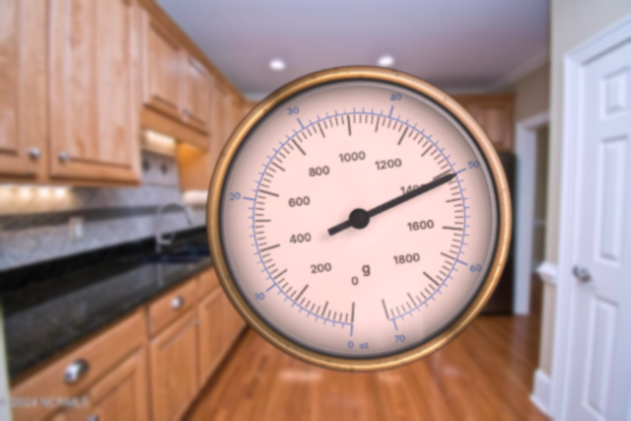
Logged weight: 1420 g
